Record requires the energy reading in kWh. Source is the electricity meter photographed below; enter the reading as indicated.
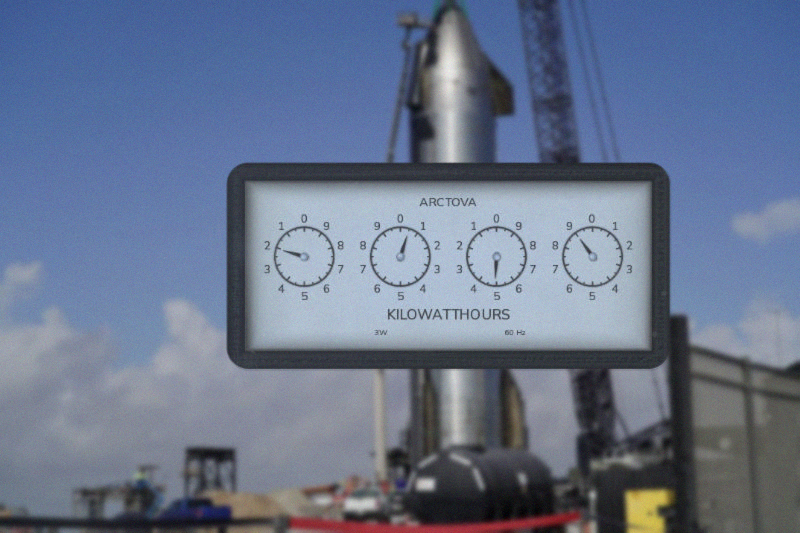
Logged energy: 2049 kWh
